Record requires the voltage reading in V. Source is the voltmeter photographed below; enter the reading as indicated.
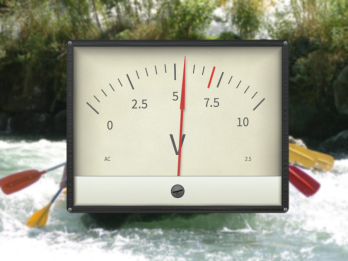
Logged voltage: 5.5 V
